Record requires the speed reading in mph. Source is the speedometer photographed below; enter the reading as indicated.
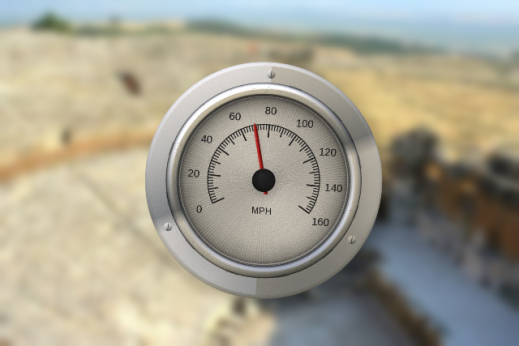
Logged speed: 70 mph
